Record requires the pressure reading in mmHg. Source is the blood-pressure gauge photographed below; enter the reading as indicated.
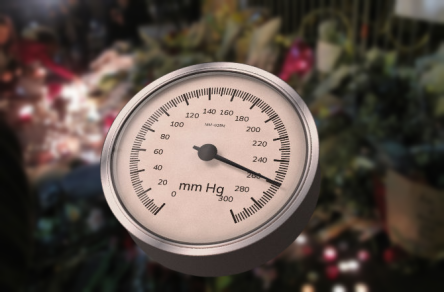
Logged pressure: 260 mmHg
